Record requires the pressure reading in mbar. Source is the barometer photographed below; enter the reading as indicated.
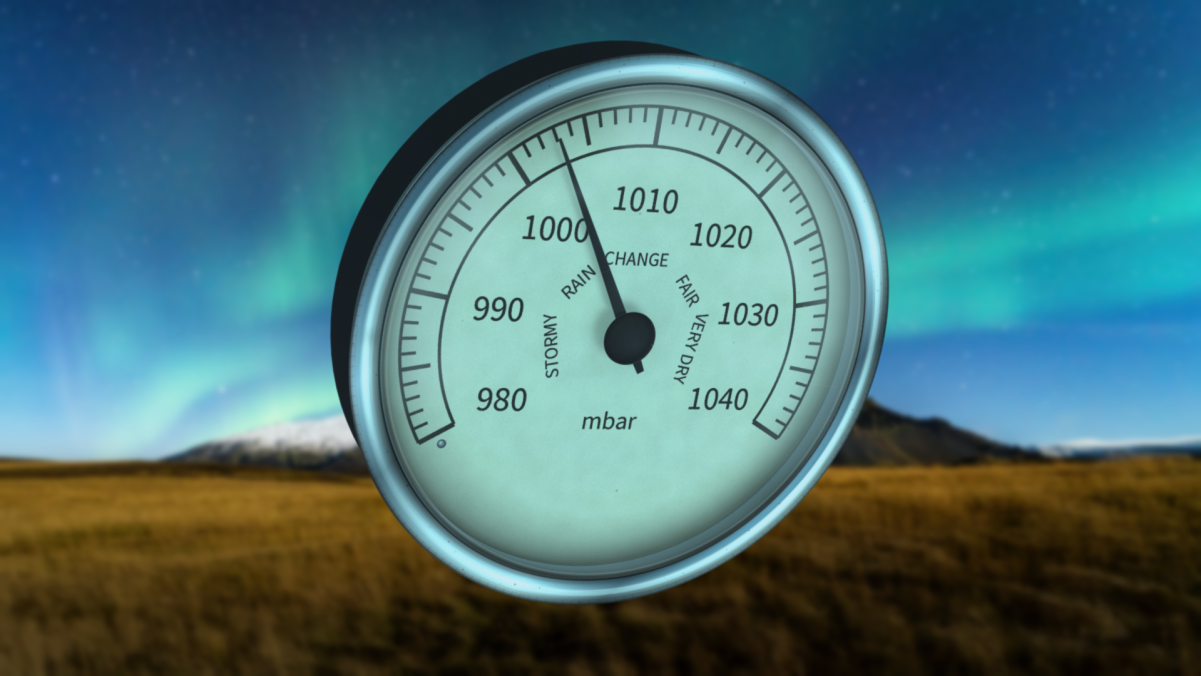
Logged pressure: 1003 mbar
